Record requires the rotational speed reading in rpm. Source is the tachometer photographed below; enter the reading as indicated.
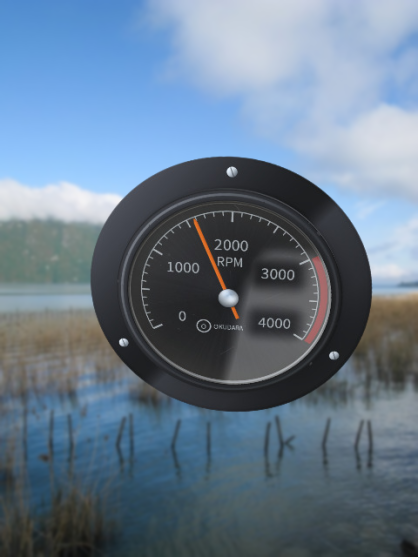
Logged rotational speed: 1600 rpm
